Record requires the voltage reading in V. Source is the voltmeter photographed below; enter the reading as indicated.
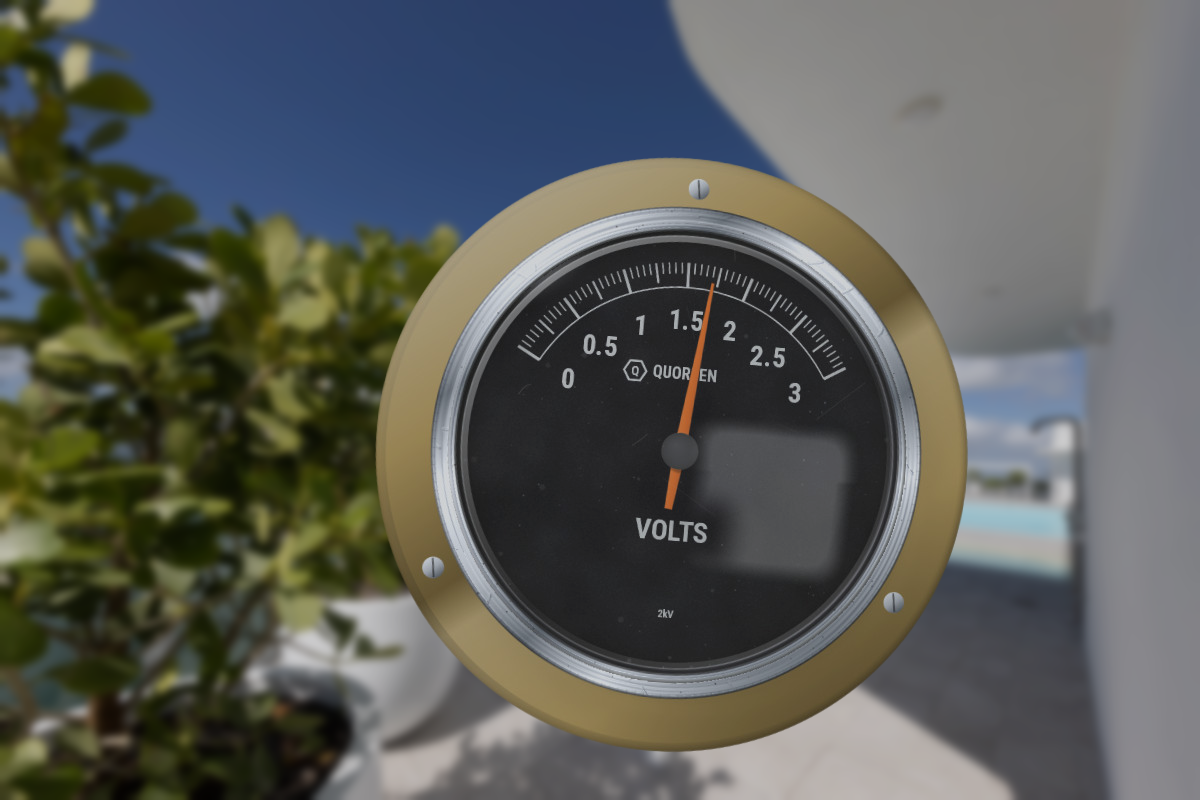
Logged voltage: 1.7 V
